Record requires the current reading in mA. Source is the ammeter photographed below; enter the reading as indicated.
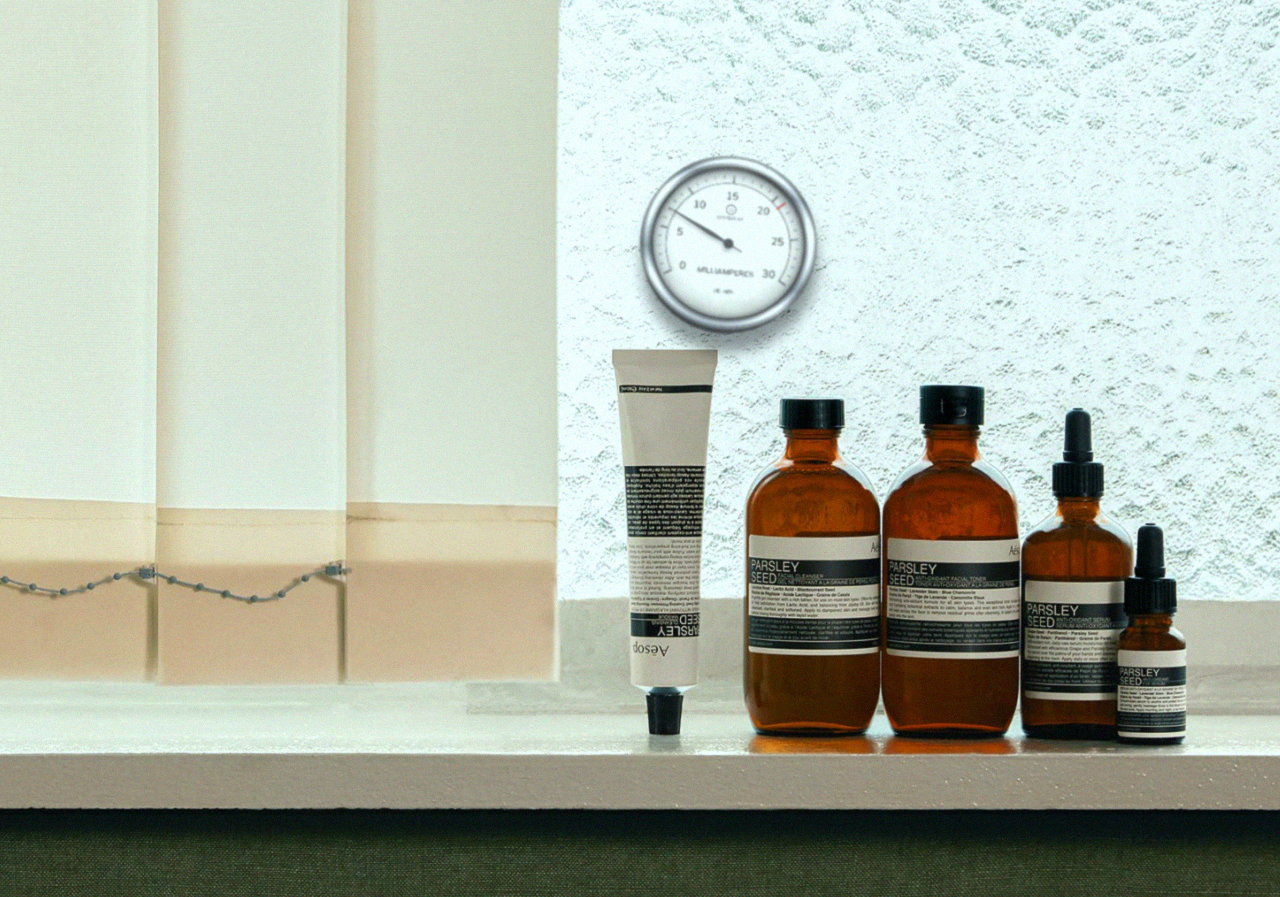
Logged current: 7 mA
